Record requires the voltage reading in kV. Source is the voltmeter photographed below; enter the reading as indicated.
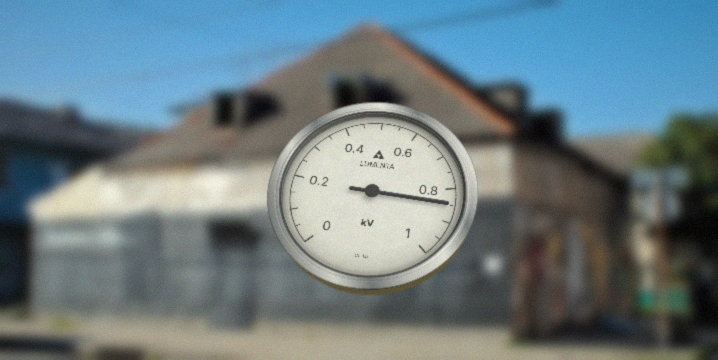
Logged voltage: 0.85 kV
